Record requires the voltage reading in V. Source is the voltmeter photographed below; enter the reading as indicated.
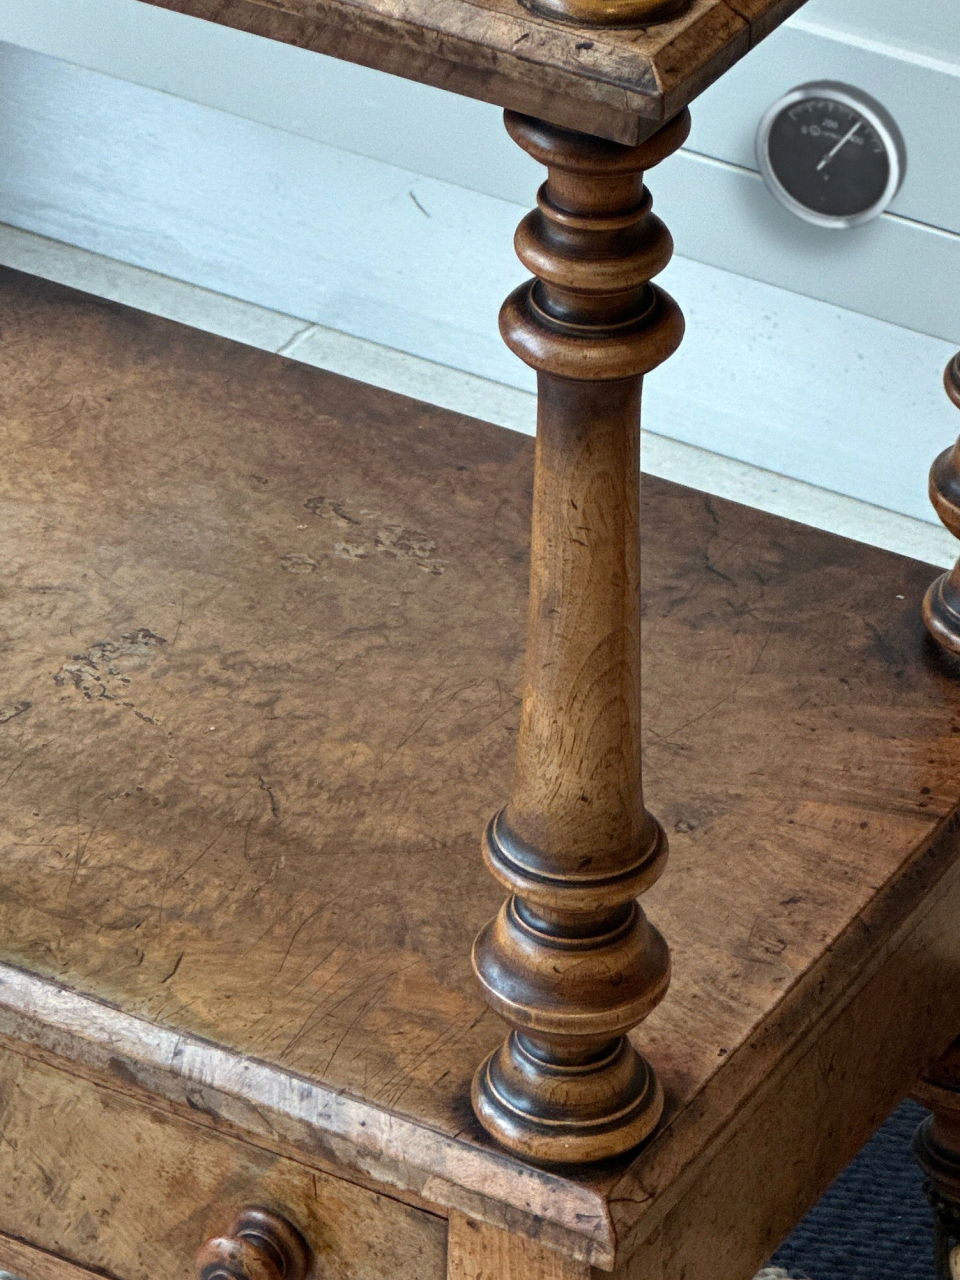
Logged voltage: 350 V
